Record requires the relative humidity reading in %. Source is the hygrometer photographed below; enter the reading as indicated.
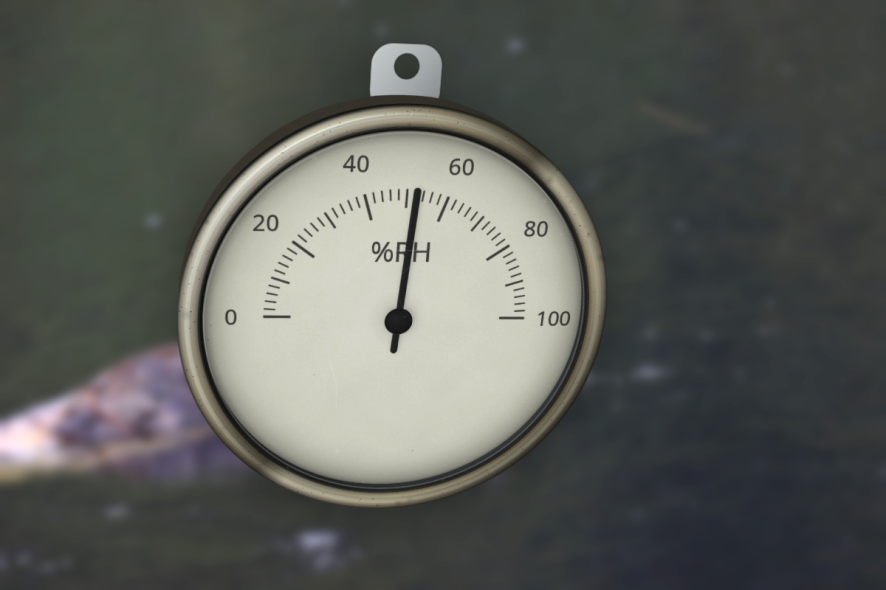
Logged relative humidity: 52 %
